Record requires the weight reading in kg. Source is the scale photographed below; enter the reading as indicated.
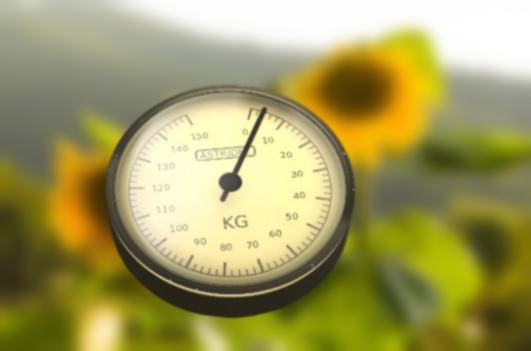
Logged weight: 4 kg
